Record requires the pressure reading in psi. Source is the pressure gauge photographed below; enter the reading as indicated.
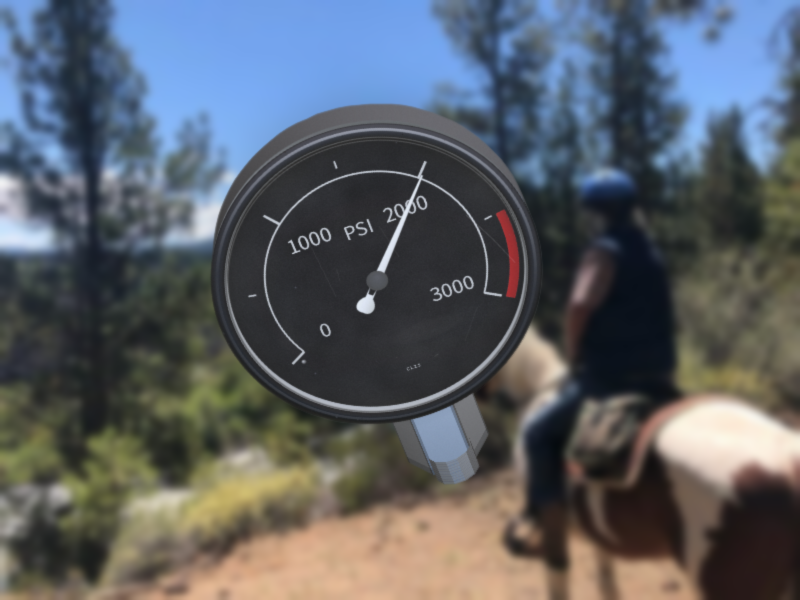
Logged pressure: 2000 psi
